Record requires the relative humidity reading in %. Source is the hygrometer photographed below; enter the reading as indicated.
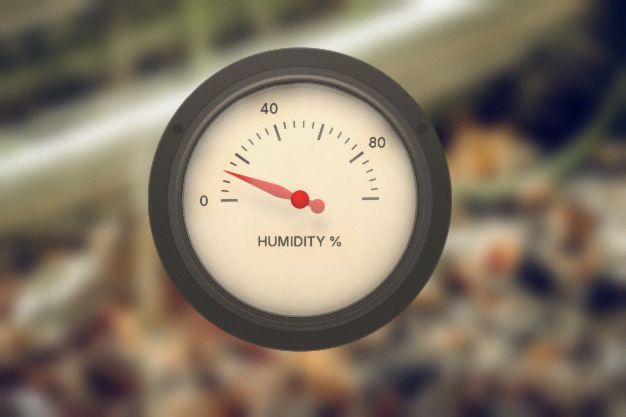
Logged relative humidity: 12 %
